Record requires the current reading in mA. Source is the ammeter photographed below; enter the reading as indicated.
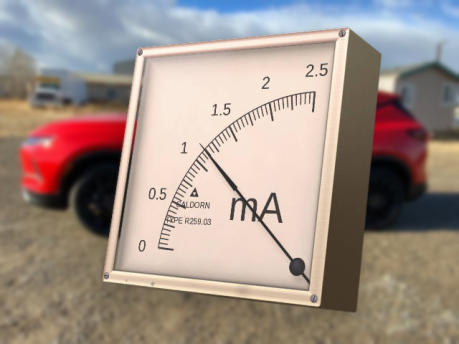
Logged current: 1.15 mA
